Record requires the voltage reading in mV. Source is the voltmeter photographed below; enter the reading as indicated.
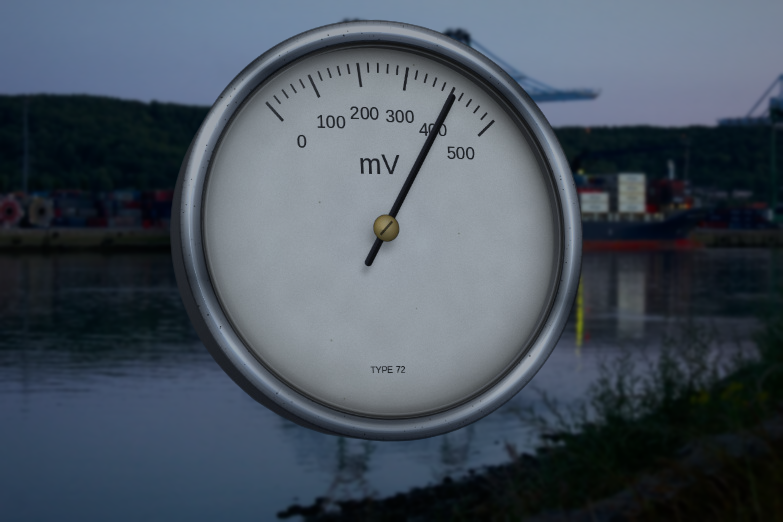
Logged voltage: 400 mV
